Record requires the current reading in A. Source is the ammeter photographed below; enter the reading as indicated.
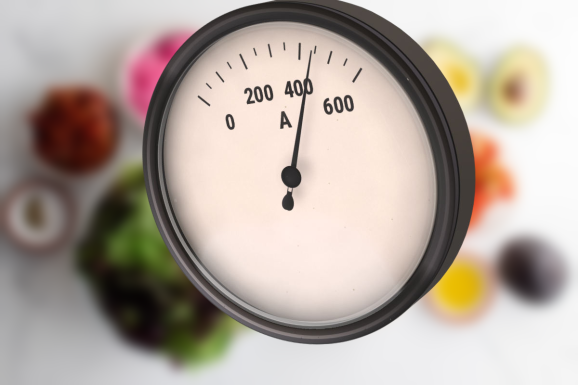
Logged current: 450 A
